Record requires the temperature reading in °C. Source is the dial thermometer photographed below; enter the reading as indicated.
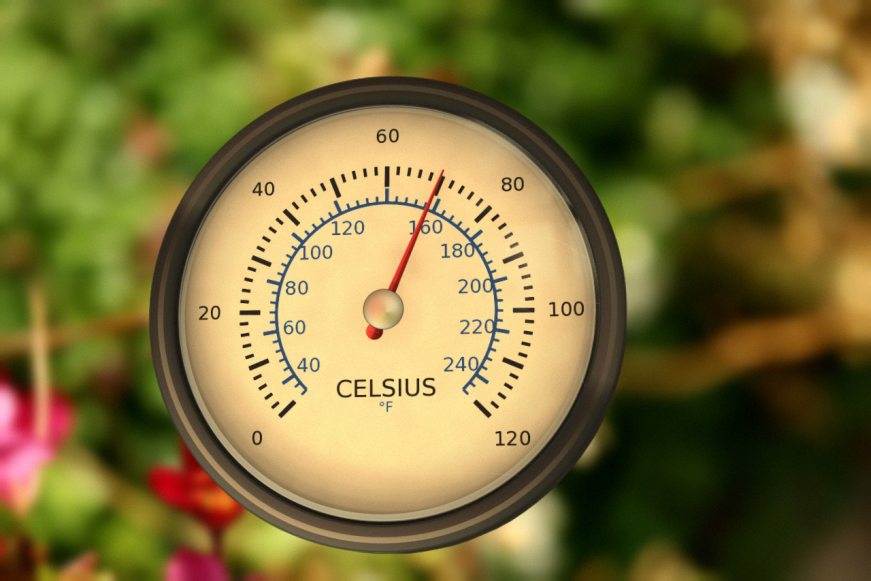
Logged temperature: 70 °C
